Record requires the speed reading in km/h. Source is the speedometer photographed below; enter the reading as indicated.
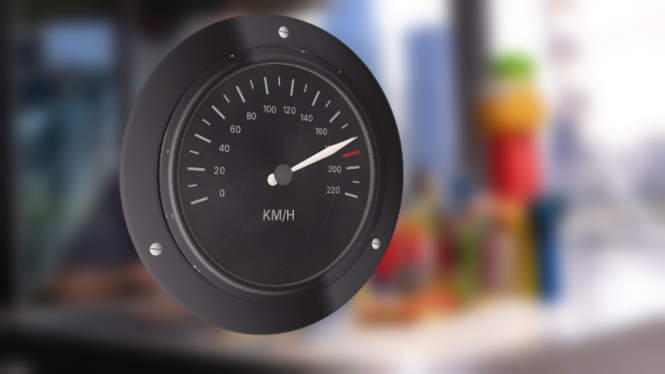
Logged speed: 180 km/h
